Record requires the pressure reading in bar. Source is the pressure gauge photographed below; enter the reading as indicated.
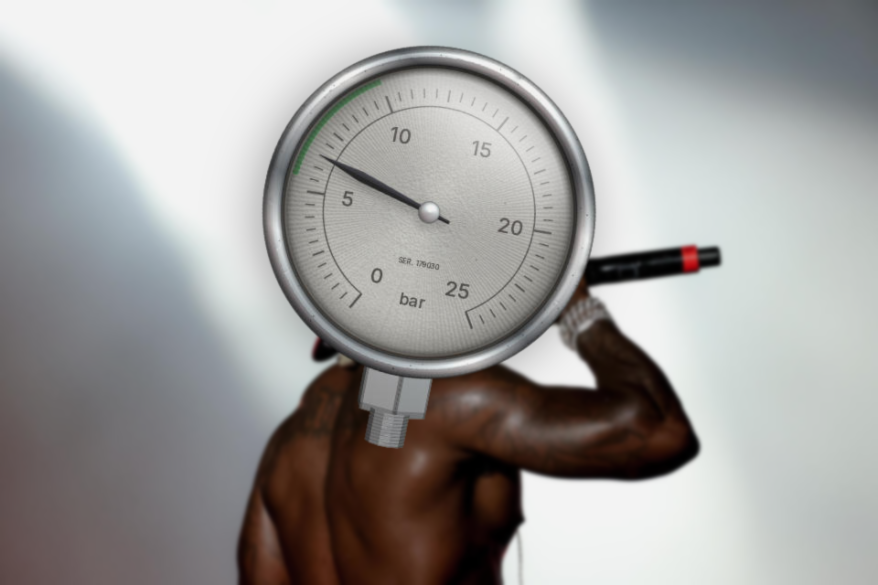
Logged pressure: 6.5 bar
